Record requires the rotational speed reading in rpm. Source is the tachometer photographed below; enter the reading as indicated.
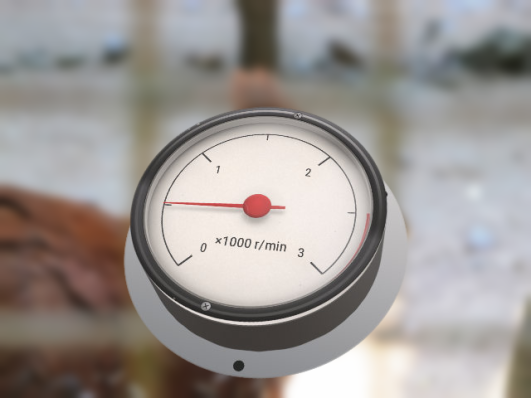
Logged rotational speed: 500 rpm
